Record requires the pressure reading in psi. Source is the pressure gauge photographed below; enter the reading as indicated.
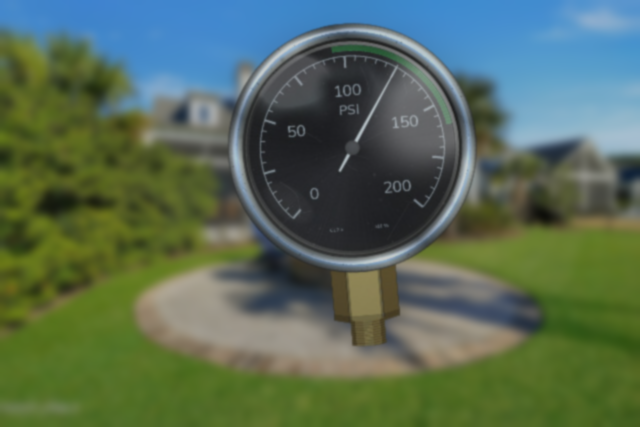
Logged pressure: 125 psi
